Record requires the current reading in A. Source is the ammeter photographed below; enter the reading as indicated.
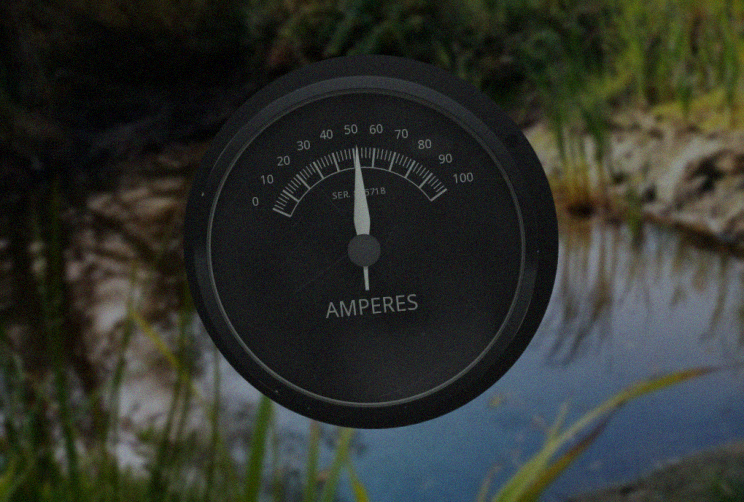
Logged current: 52 A
